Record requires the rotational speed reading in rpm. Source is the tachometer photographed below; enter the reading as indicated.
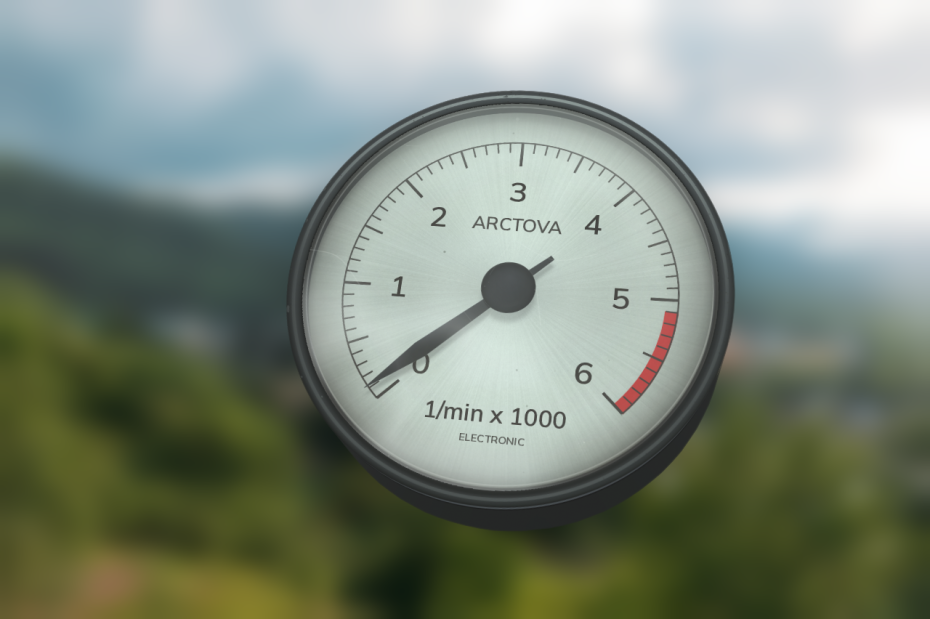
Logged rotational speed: 100 rpm
